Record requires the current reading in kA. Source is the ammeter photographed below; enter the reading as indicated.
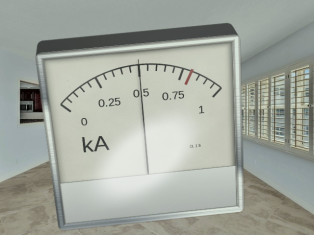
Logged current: 0.5 kA
